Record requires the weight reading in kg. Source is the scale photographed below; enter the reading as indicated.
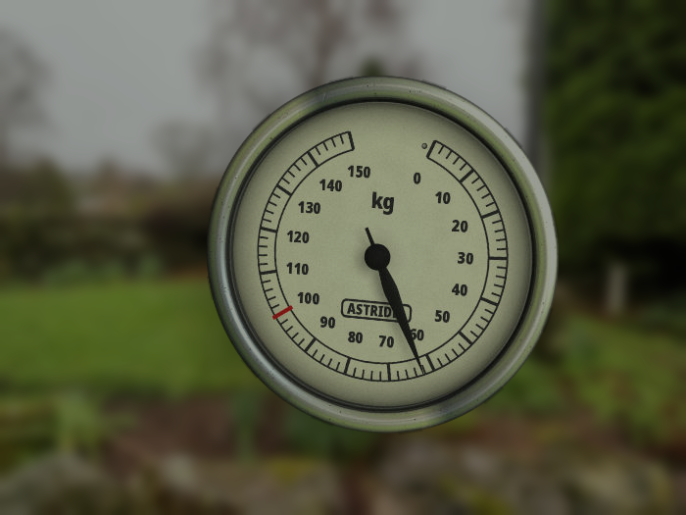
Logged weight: 62 kg
